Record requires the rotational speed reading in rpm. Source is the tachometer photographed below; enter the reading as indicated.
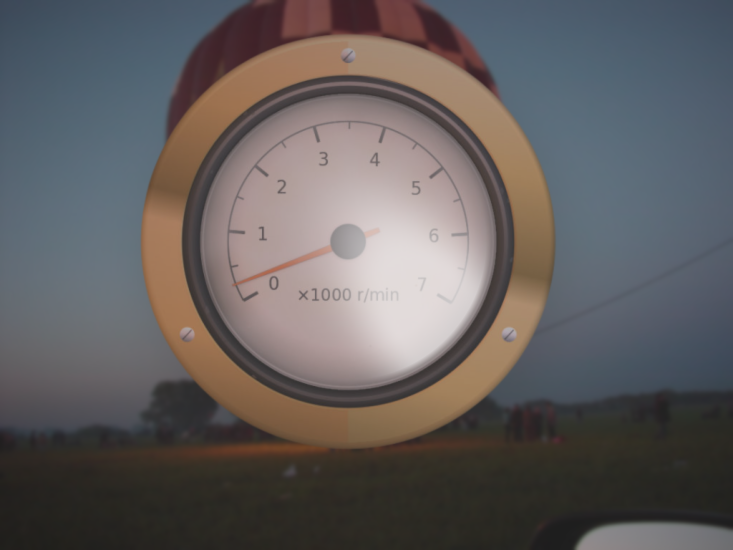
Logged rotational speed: 250 rpm
